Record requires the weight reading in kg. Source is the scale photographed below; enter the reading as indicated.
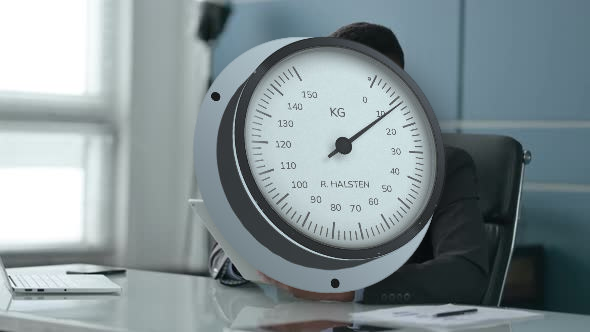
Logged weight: 12 kg
